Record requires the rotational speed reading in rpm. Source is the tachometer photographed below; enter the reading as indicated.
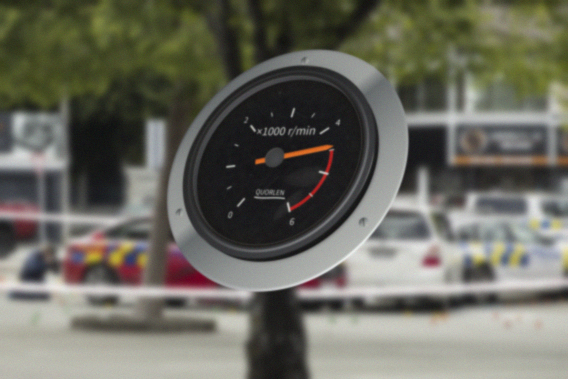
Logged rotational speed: 4500 rpm
